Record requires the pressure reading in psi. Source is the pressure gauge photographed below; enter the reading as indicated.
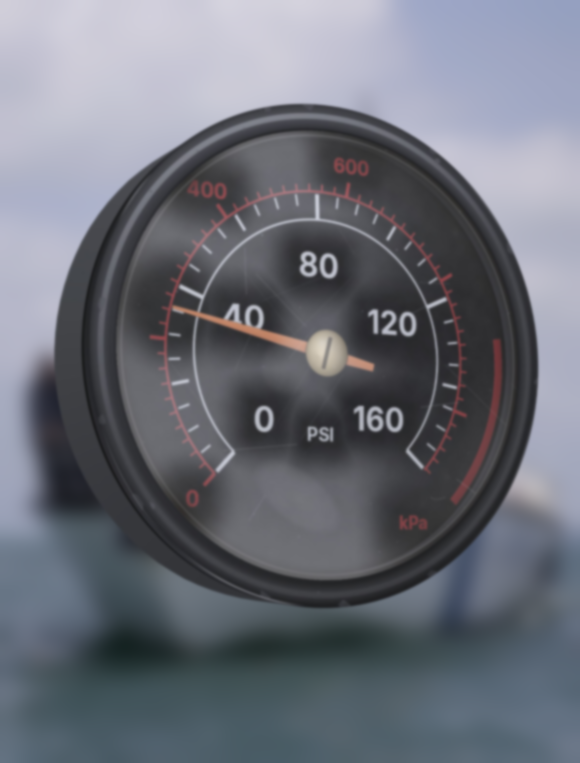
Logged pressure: 35 psi
